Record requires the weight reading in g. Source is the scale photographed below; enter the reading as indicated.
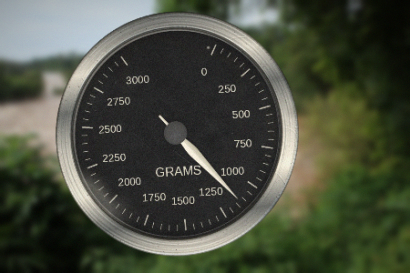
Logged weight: 1125 g
